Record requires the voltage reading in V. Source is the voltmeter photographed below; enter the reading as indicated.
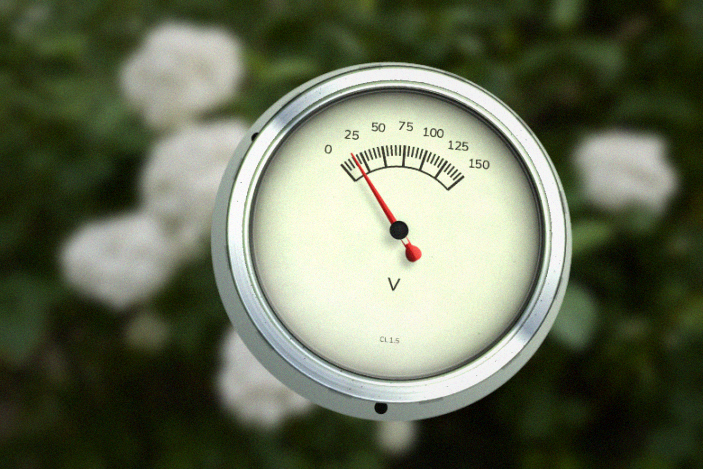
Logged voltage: 15 V
